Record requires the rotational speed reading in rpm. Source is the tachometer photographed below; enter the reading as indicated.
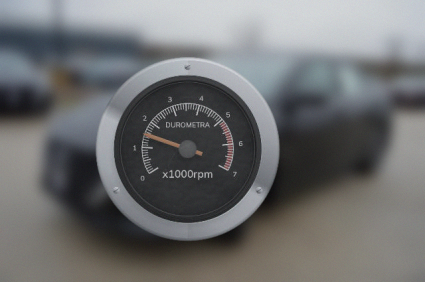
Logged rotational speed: 1500 rpm
